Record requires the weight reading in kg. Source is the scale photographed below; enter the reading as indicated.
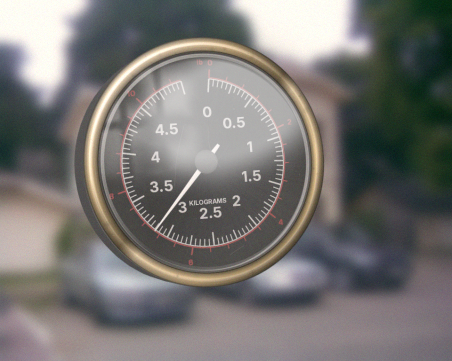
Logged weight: 3.15 kg
